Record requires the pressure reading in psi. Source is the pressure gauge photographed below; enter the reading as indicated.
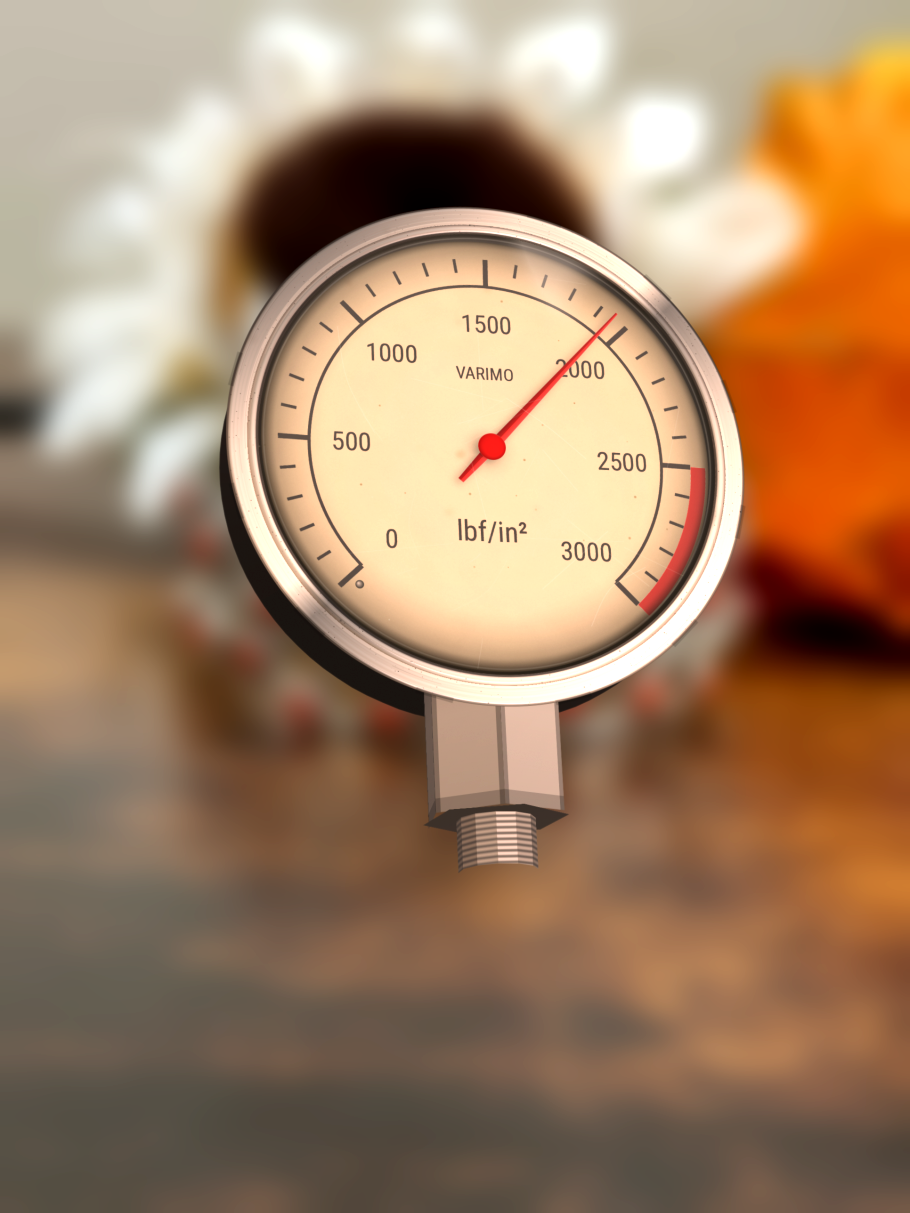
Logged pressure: 1950 psi
